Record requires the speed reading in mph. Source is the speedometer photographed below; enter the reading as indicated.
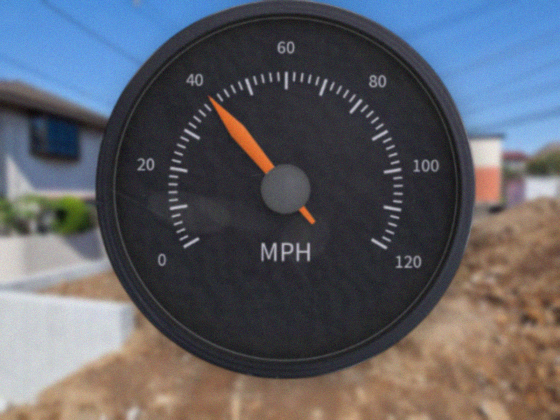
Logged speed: 40 mph
